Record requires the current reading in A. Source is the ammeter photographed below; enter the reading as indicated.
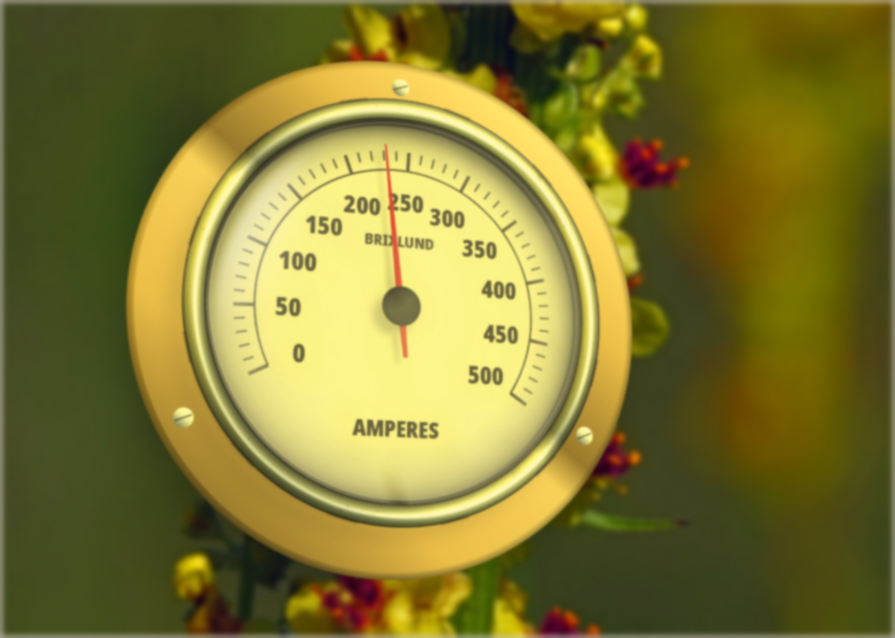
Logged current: 230 A
